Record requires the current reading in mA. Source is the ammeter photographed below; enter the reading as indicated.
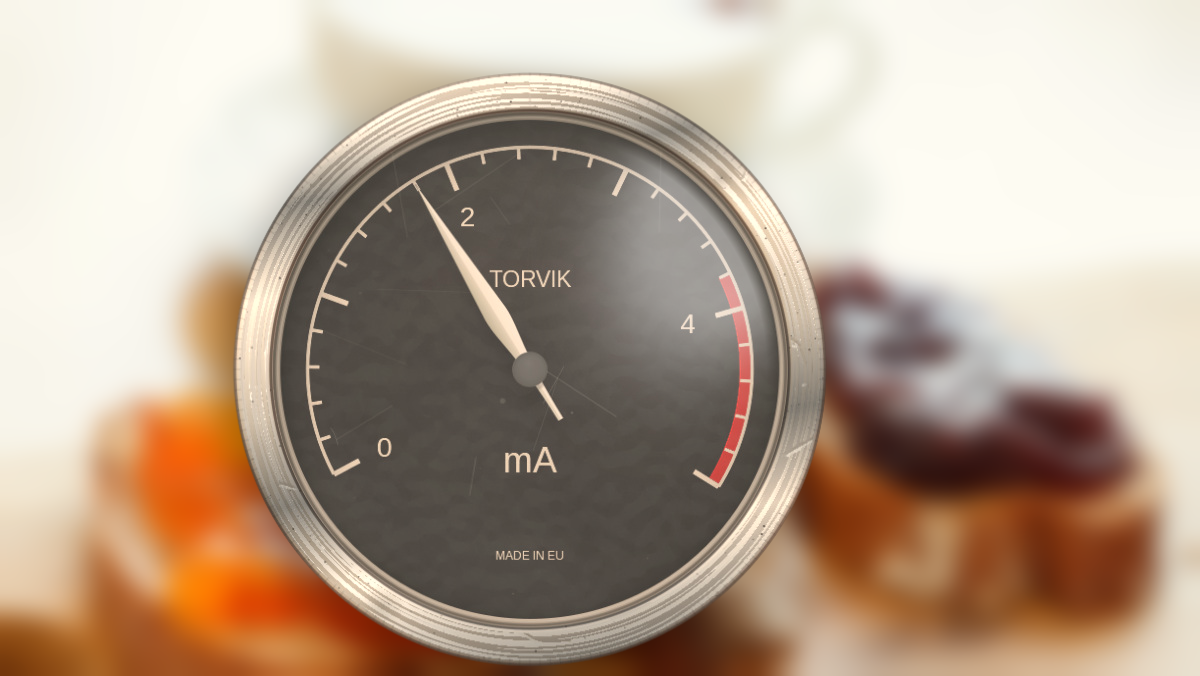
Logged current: 1.8 mA
